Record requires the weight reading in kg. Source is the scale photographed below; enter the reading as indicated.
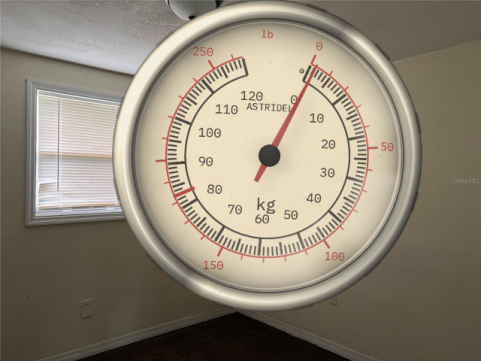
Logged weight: 1 kg
